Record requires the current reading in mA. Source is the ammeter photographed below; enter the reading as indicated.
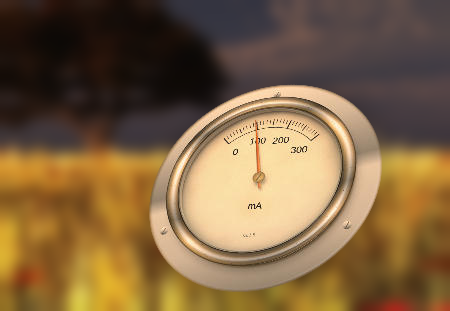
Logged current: 100 mA
